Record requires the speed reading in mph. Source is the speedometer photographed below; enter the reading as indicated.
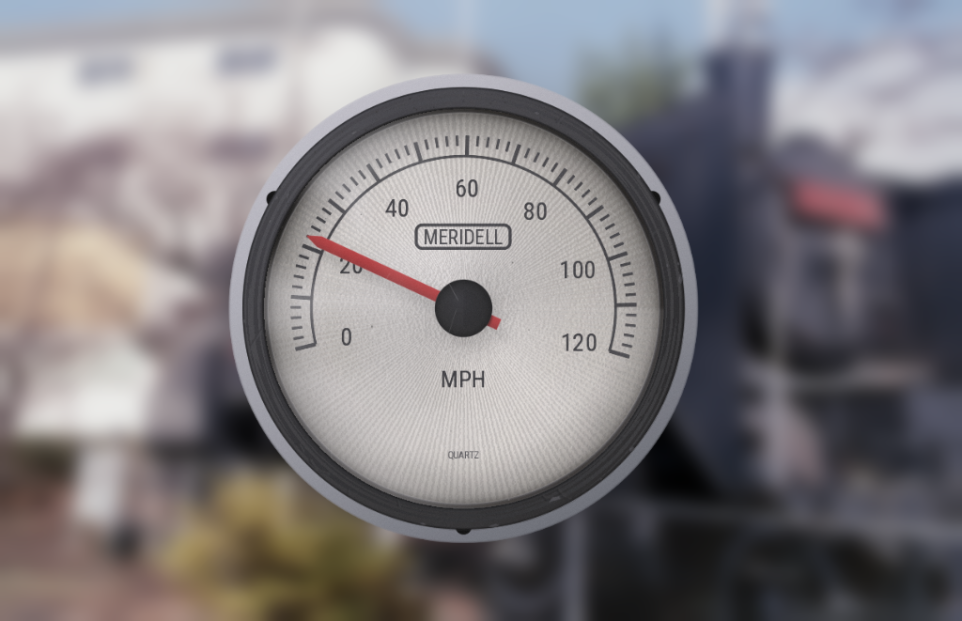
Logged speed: 22 mph
